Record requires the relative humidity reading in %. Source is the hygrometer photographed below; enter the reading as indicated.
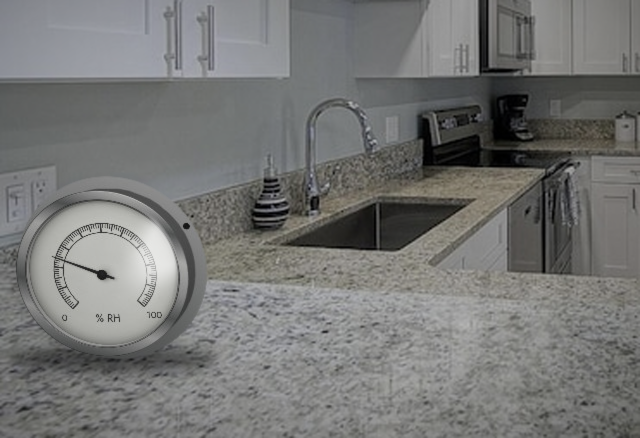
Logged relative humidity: 25 %
